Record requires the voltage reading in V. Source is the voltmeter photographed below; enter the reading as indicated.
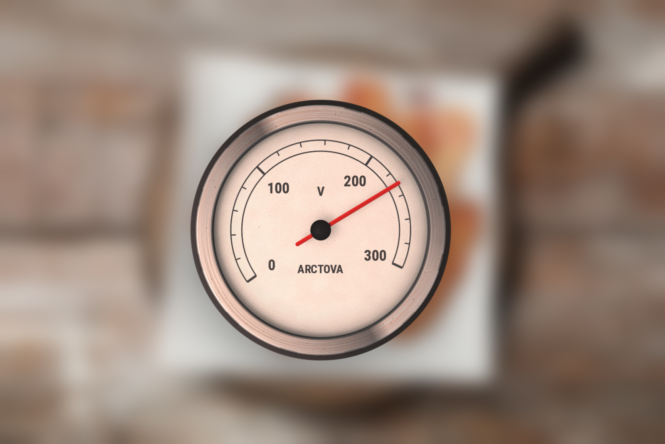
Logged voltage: 230 V
